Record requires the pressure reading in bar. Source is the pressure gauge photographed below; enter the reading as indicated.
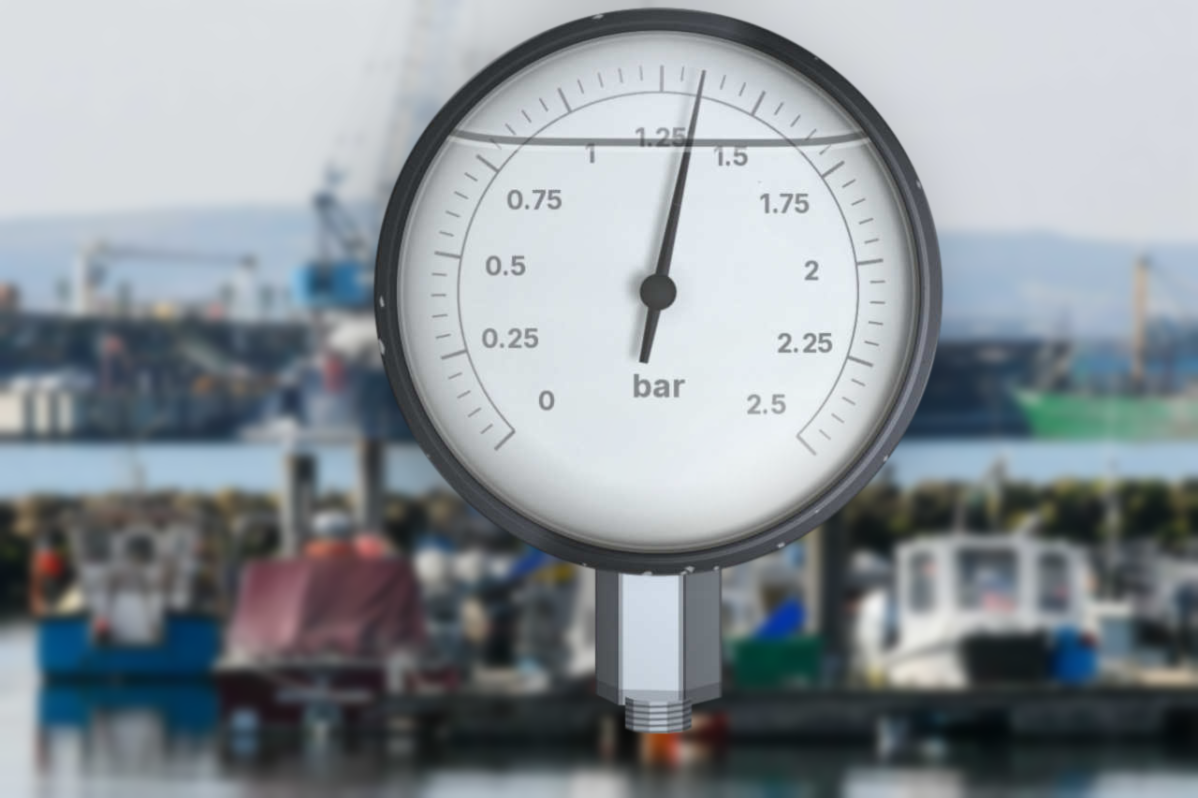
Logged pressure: 1.35 bar
